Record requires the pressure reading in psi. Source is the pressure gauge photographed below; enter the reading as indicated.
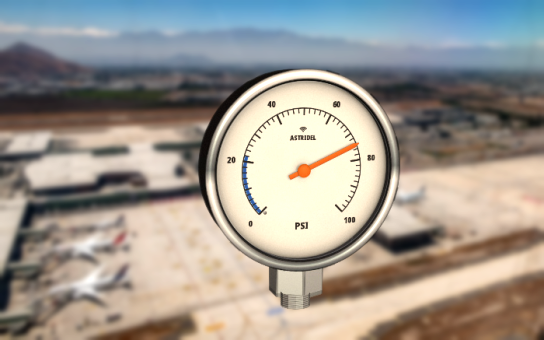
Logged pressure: 74 psi
